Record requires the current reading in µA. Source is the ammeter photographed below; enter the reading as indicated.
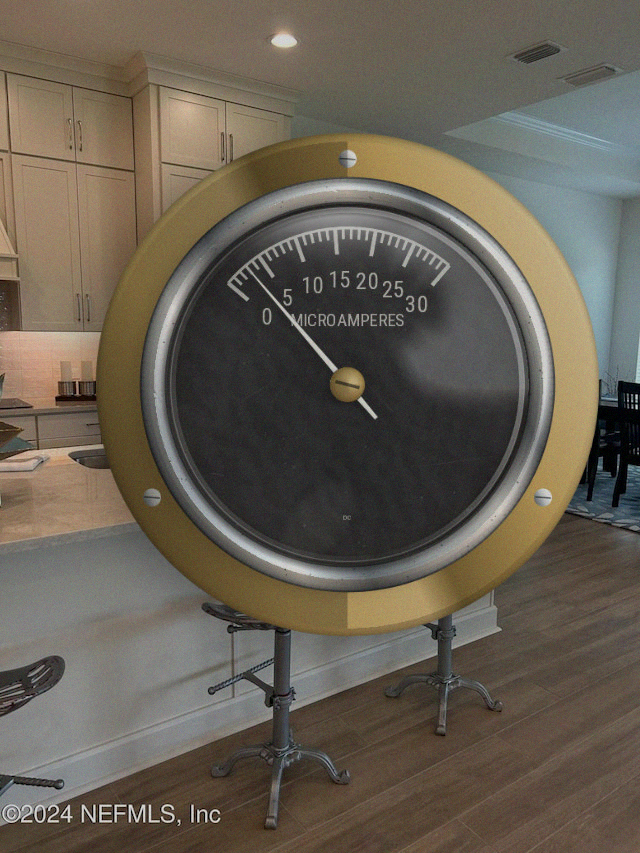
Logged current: 3 µA
